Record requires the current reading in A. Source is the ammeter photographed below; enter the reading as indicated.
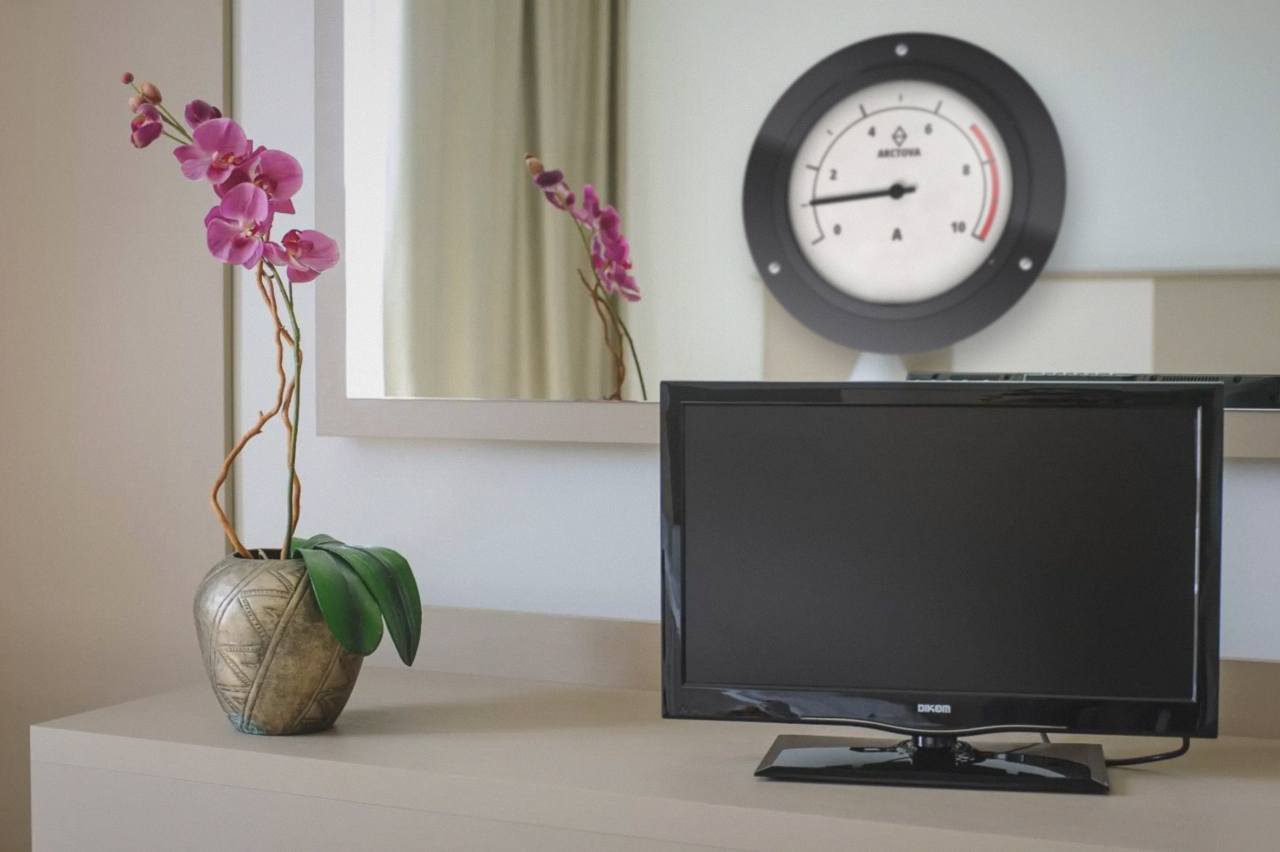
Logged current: 1 A
